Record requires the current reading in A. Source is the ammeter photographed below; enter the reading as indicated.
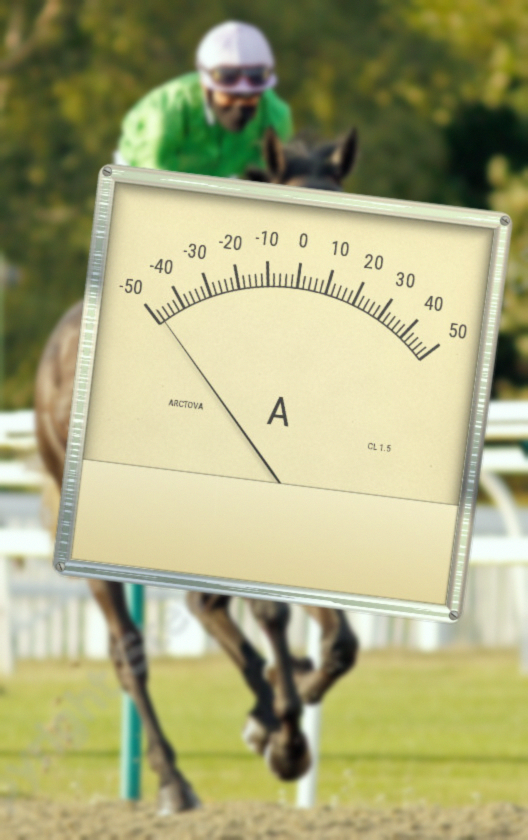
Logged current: -48 A
